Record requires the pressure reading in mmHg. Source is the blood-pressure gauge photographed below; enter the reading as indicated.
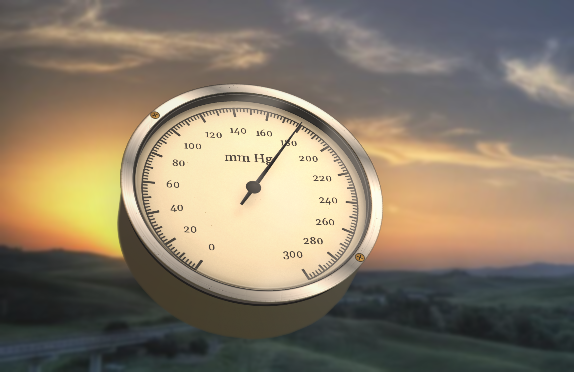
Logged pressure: 180 mmHg
